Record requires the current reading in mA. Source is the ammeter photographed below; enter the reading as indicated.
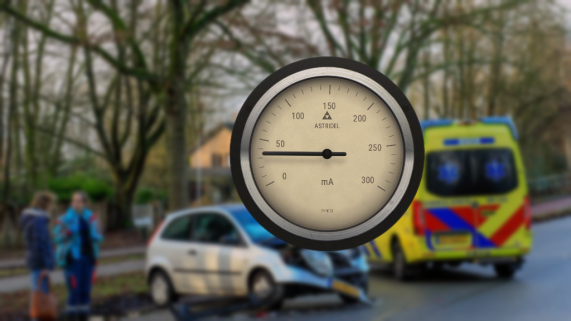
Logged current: 35 mA
